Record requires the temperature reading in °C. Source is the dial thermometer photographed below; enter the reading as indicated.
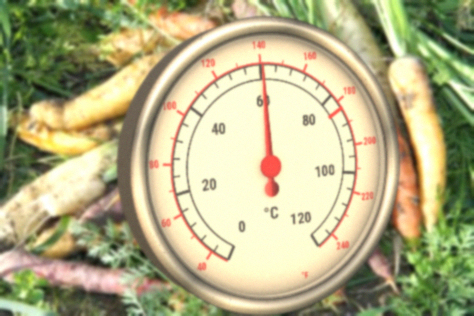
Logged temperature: 60 °C
